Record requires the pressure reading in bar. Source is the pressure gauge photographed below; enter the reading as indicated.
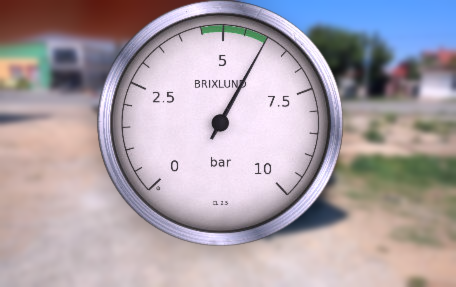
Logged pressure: 6 bar
